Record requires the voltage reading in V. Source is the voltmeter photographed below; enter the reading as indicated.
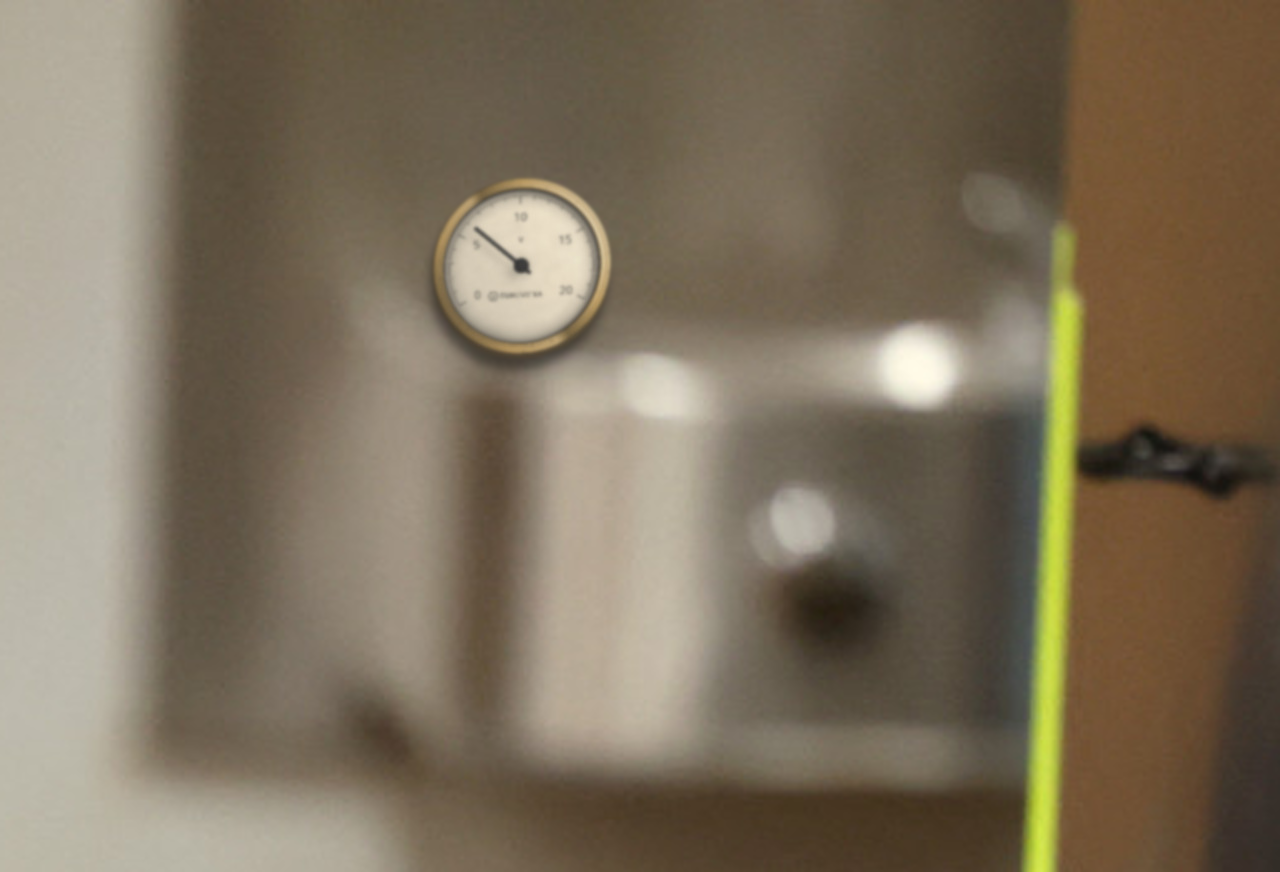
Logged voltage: 6 V
